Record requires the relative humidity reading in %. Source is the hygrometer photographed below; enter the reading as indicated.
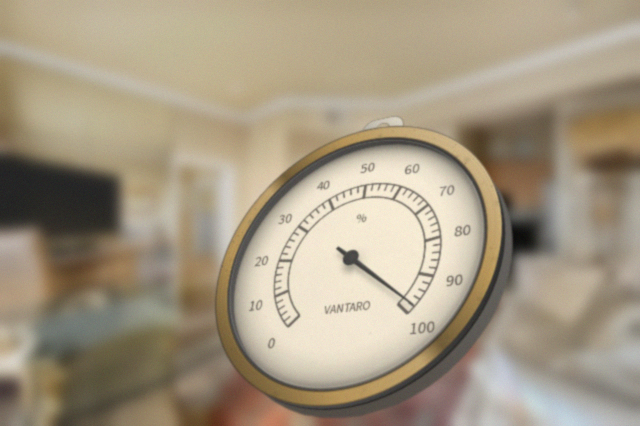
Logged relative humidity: 98 %
